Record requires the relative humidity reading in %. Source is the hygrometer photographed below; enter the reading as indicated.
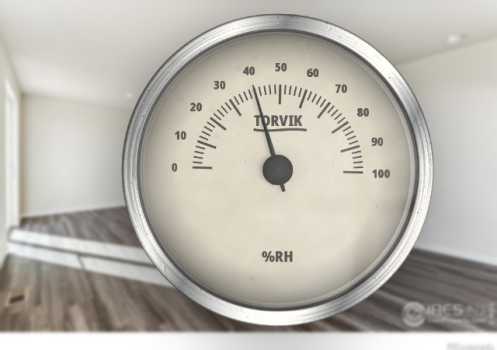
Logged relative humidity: 40 %
